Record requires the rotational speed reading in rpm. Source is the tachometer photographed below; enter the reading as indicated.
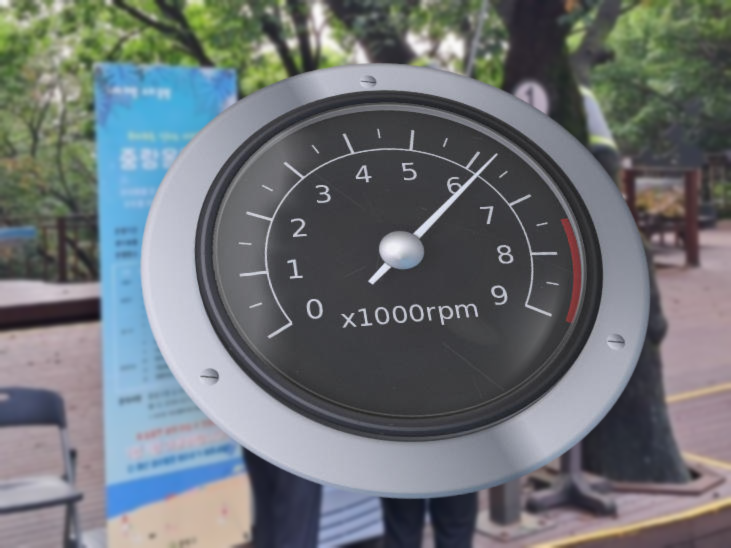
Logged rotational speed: 6250 rpm
